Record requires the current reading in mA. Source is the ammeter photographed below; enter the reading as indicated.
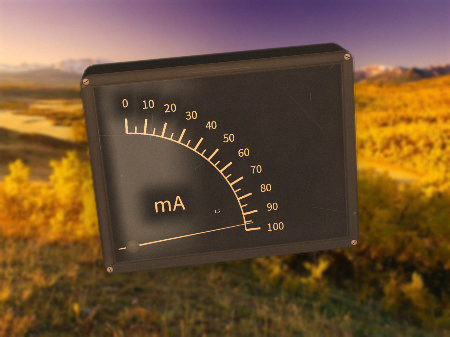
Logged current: 95 mA
